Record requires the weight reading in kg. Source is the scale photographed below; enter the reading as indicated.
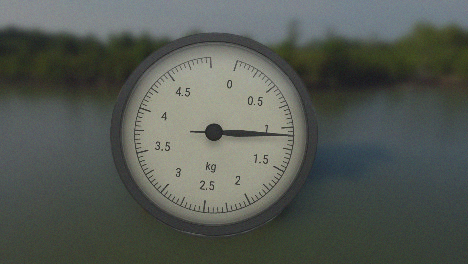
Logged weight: 1.1 kg
